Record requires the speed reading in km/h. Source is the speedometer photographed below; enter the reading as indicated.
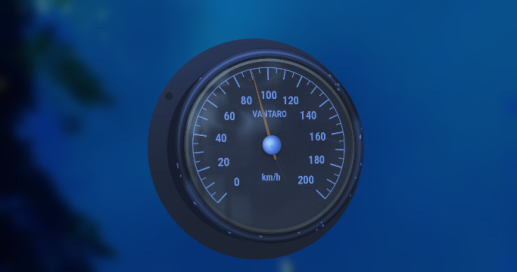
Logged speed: 90 km/h
